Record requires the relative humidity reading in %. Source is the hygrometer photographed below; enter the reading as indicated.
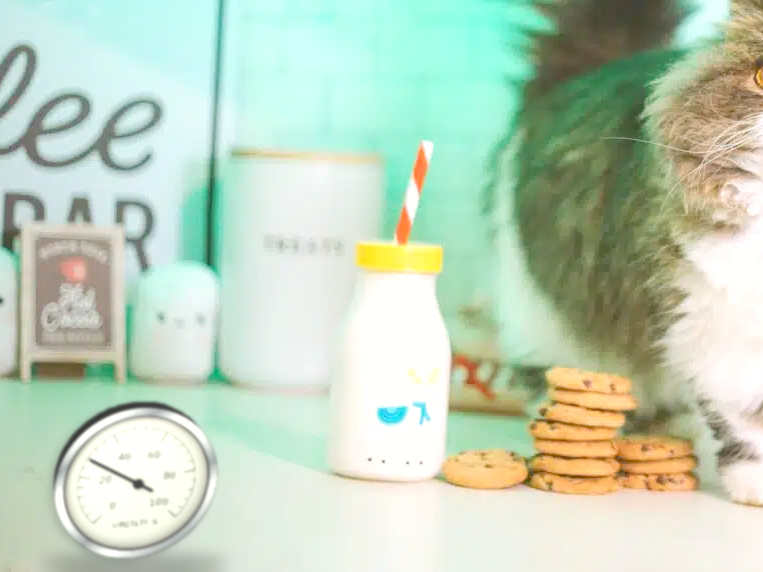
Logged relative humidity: 28 %
